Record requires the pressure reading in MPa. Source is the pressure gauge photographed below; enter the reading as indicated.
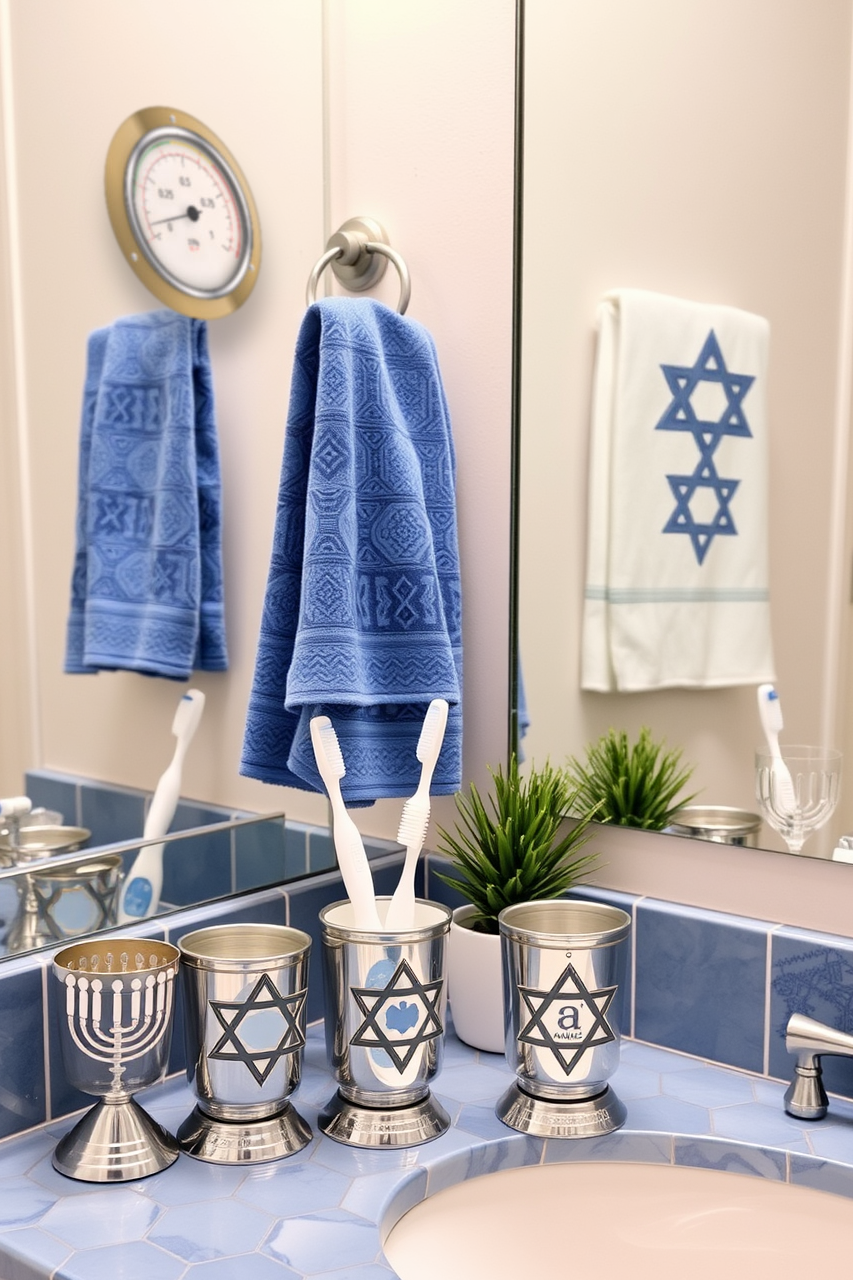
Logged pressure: 0.05 MPa
